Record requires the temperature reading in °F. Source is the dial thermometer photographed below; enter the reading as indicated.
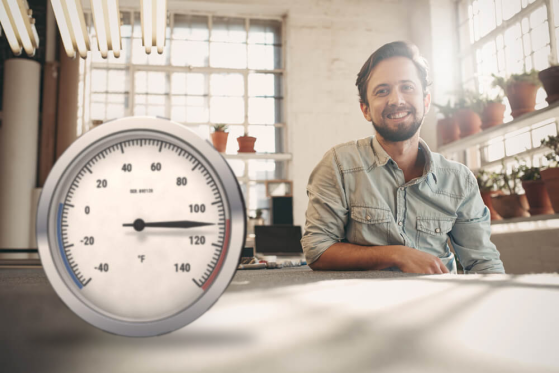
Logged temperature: 110 °F
